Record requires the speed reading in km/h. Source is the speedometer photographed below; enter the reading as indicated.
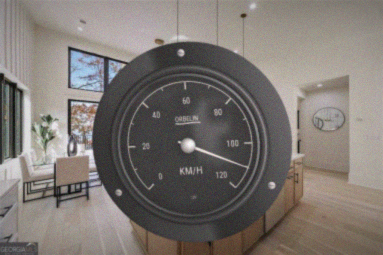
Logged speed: 110 km/h
